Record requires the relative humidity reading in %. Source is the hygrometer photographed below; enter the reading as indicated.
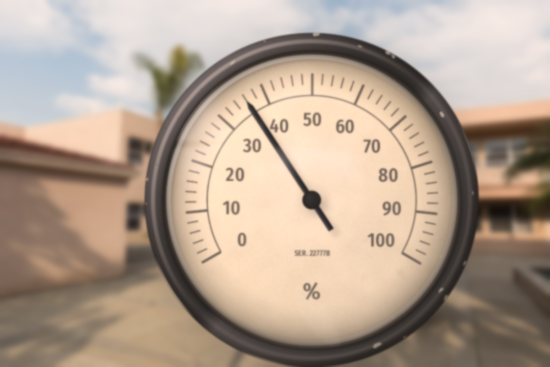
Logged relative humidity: 36 %
